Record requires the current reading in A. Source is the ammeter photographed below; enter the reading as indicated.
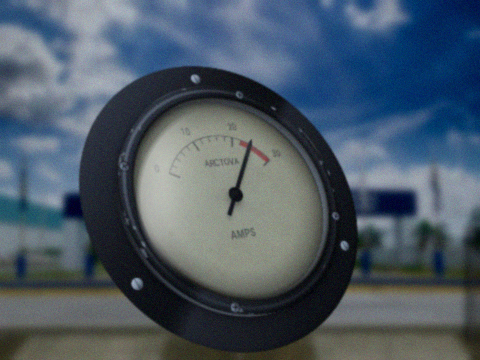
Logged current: 24 A
